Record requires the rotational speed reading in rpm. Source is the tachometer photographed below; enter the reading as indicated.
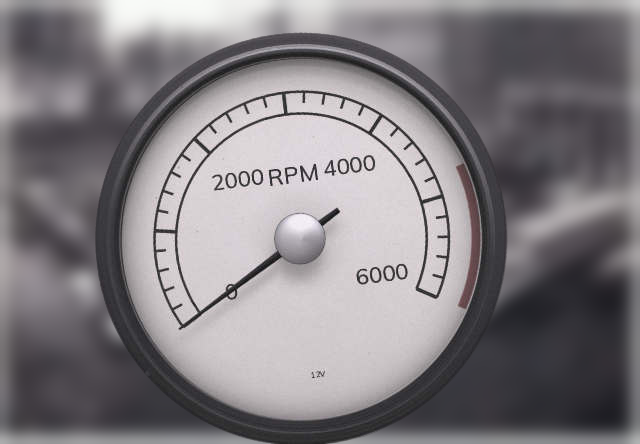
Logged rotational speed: 0 rpm
